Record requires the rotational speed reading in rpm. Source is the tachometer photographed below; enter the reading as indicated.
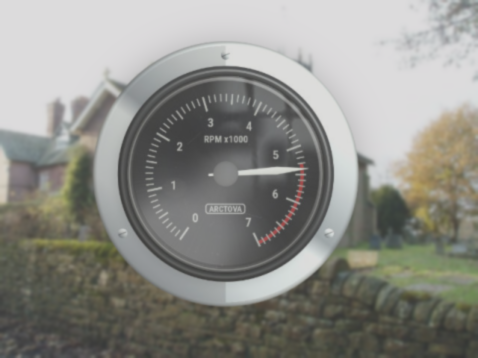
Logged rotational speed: 5400 rpm
